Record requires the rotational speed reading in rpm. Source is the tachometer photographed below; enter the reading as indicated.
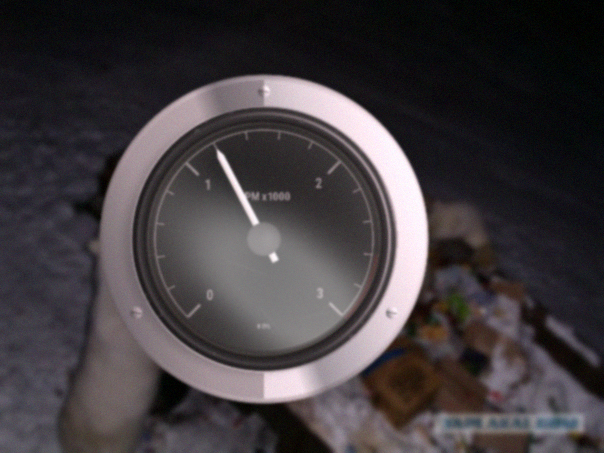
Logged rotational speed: 1200 rpm
